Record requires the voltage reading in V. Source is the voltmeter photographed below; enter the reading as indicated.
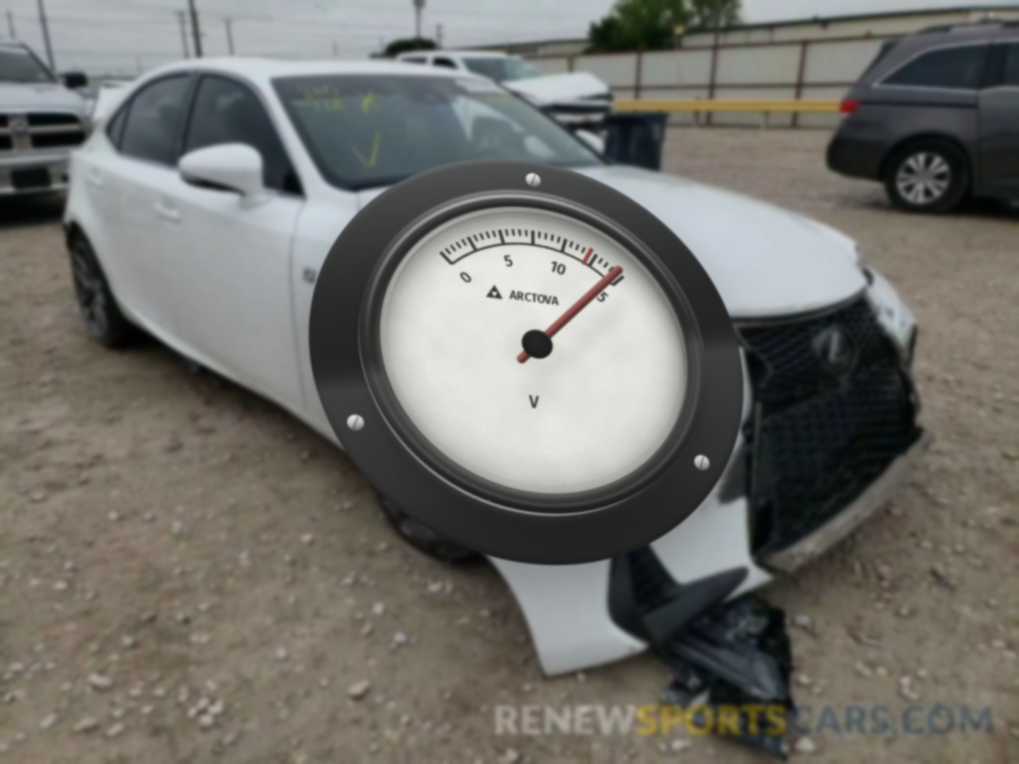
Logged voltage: 14.5 V
